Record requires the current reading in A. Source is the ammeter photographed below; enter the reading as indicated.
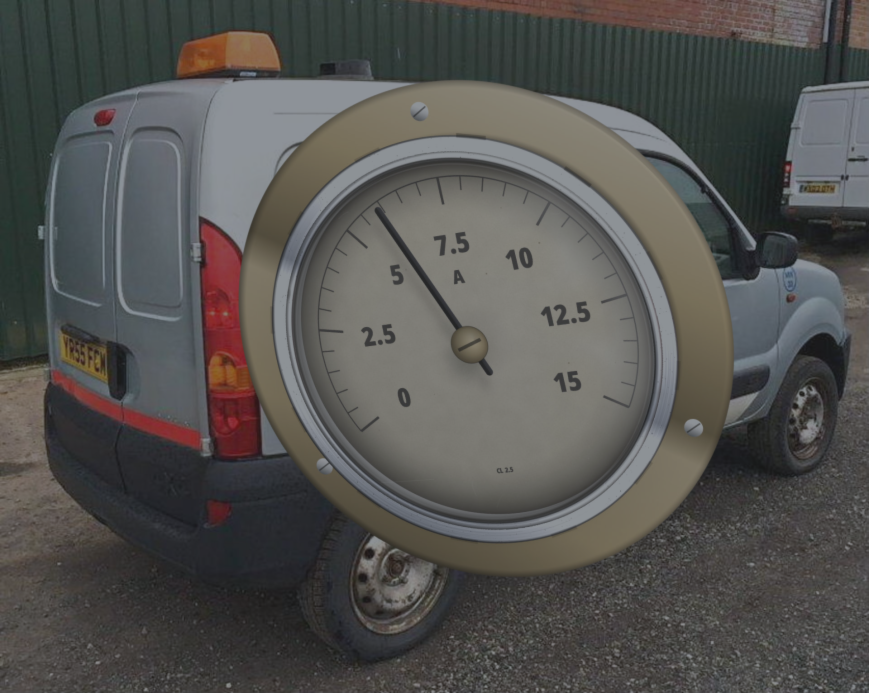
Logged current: 6 A
